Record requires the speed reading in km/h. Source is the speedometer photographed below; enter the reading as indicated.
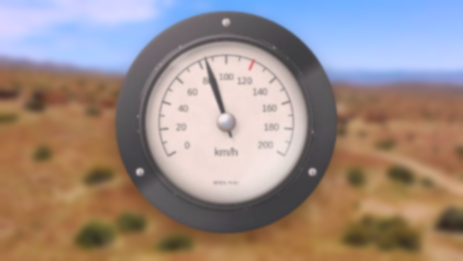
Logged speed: 85 km/h
